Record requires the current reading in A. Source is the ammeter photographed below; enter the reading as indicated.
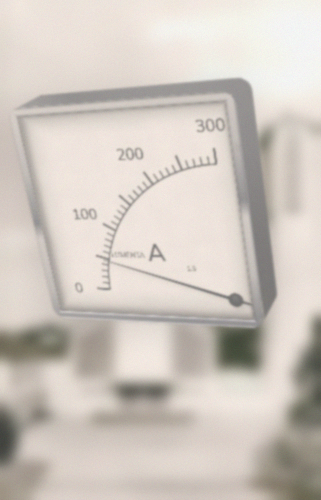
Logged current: 50 A
